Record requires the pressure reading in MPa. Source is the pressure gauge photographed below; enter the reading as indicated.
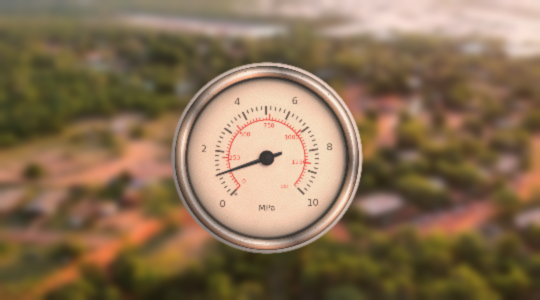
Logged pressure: 1 MPa
